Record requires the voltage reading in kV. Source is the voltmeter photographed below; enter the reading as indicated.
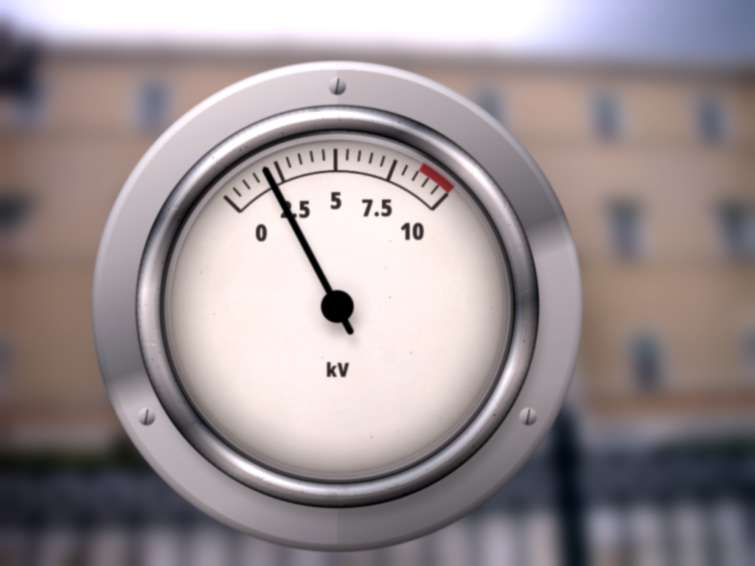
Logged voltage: 2 kV
